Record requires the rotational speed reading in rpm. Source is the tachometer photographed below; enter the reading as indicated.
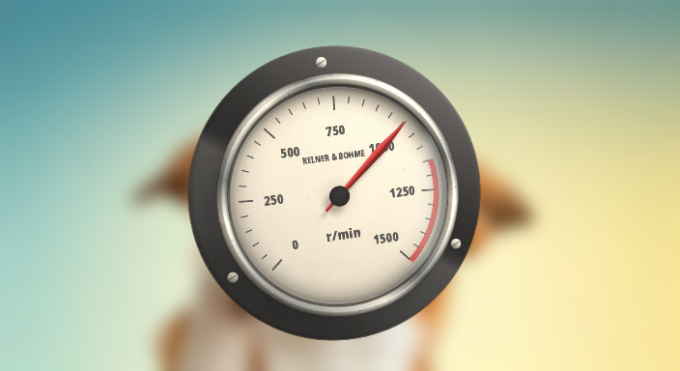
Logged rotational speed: 1000 rpm
